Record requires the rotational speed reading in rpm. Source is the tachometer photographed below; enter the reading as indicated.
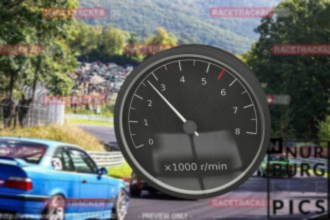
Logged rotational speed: 2750 rpm
